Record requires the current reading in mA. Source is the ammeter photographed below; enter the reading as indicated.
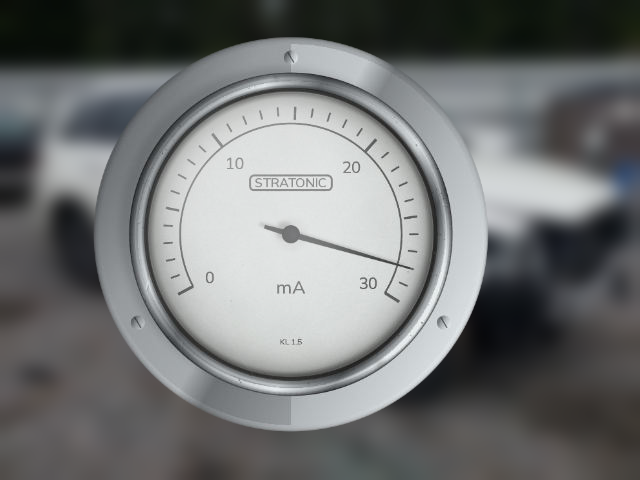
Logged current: 28 mA
